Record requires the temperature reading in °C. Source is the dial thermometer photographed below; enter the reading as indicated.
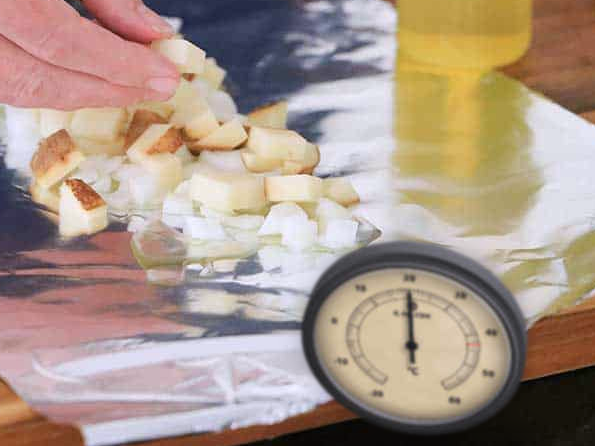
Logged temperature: 20 °C
